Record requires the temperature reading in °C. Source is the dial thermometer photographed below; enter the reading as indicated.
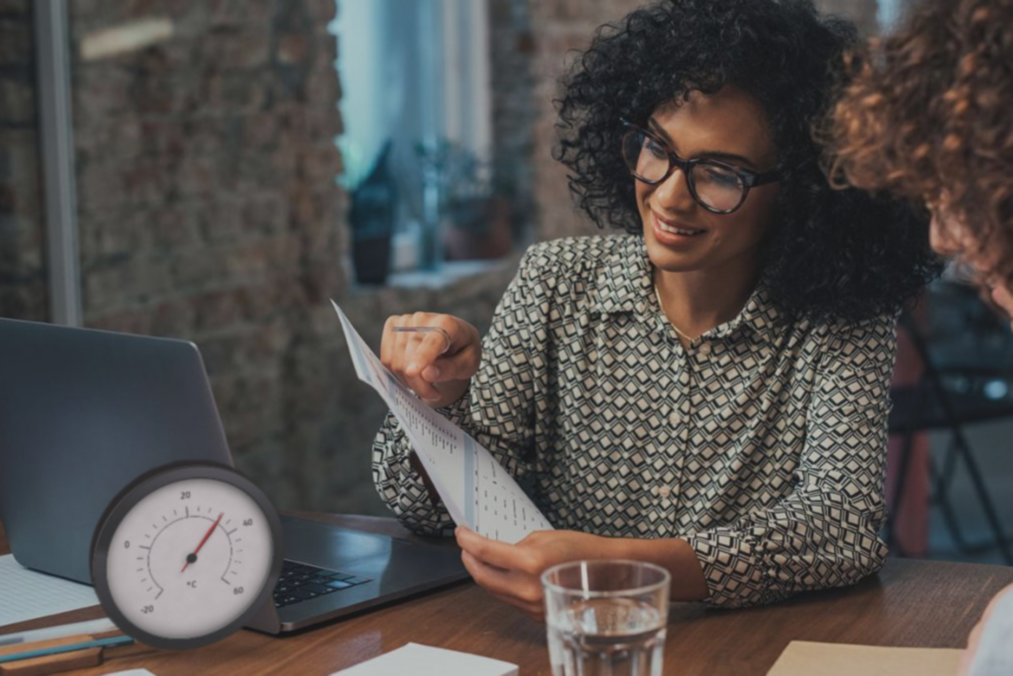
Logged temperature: 32 °C
